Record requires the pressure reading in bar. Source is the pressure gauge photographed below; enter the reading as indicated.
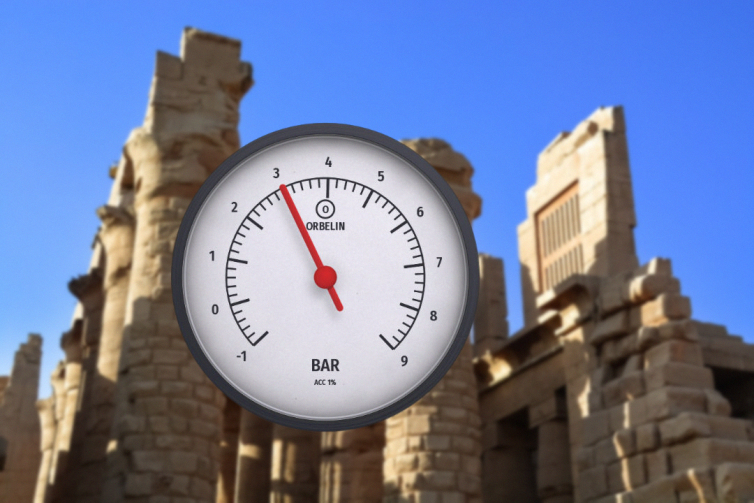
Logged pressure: 3 bar
